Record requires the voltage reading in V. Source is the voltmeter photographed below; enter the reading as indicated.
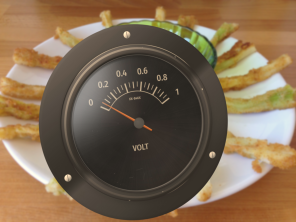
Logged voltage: 0.05 V
